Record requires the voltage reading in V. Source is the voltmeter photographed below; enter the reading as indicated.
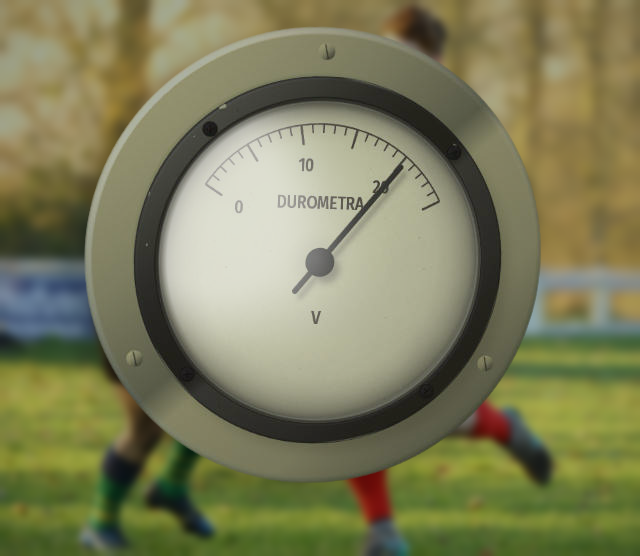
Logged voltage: 20 V
